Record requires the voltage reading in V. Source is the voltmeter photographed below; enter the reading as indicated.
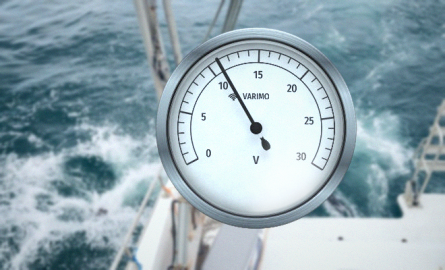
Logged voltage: 11 V
